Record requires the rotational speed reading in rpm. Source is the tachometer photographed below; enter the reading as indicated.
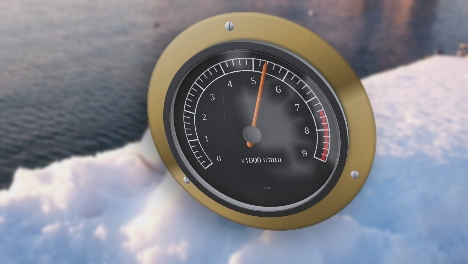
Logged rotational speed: 5400 rpm
